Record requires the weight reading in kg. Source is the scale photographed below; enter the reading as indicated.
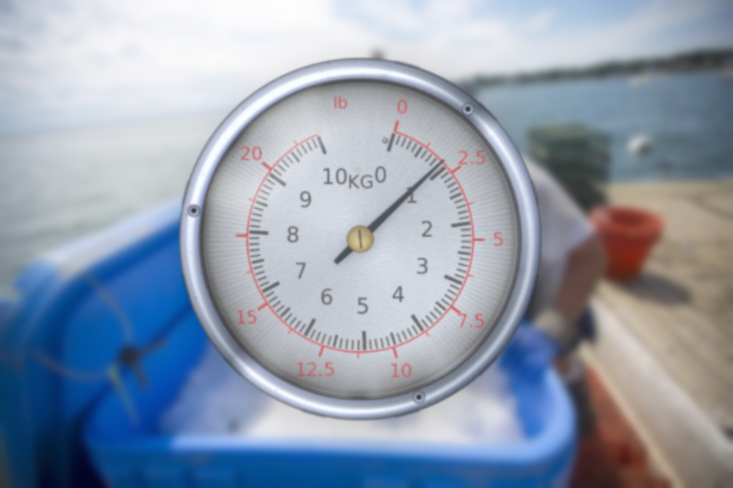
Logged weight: 0.9 kg
